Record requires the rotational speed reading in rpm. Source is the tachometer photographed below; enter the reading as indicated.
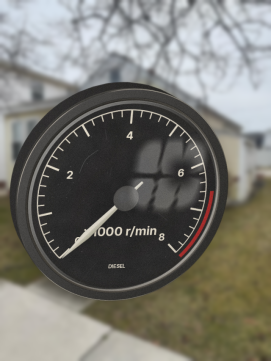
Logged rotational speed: 0 rpm
